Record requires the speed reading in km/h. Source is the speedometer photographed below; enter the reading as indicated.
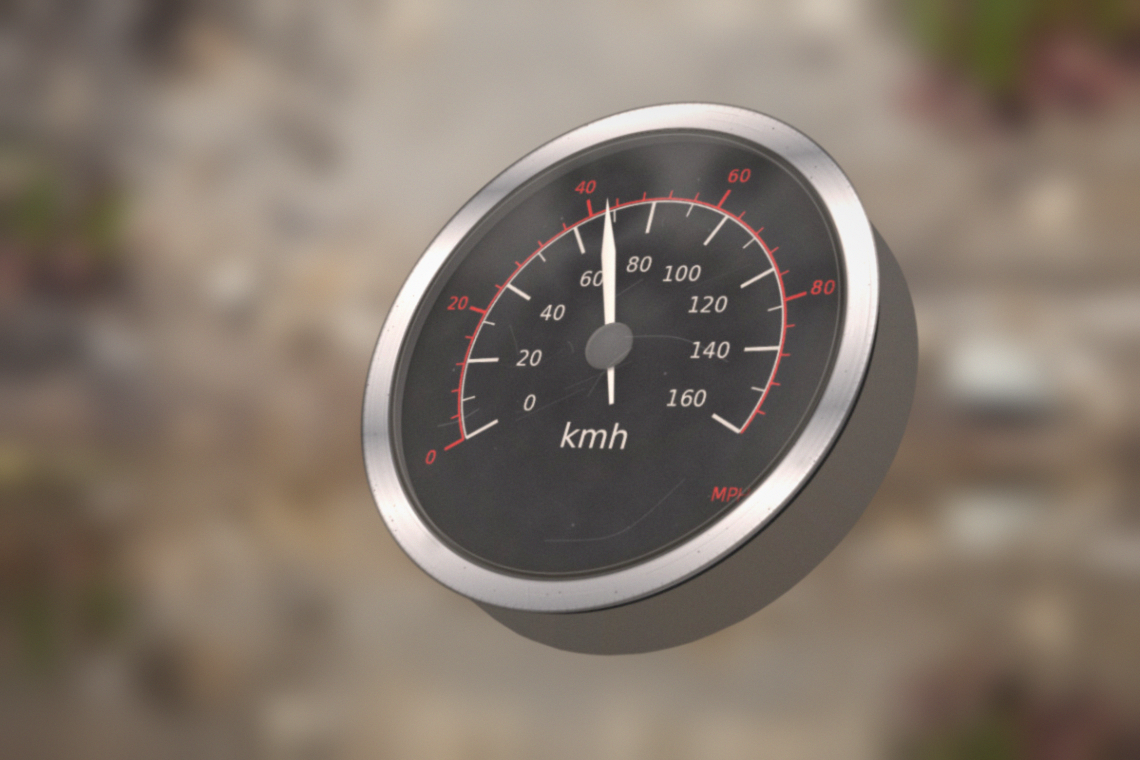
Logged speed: 70 km/h
